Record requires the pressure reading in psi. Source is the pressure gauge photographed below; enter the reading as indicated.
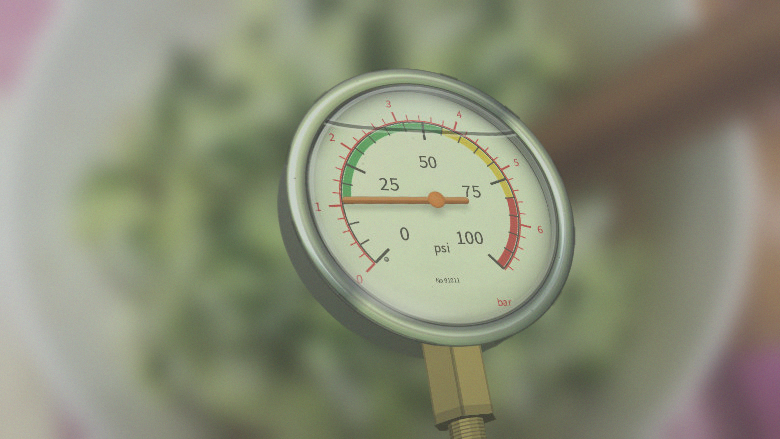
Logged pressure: 15 psi
